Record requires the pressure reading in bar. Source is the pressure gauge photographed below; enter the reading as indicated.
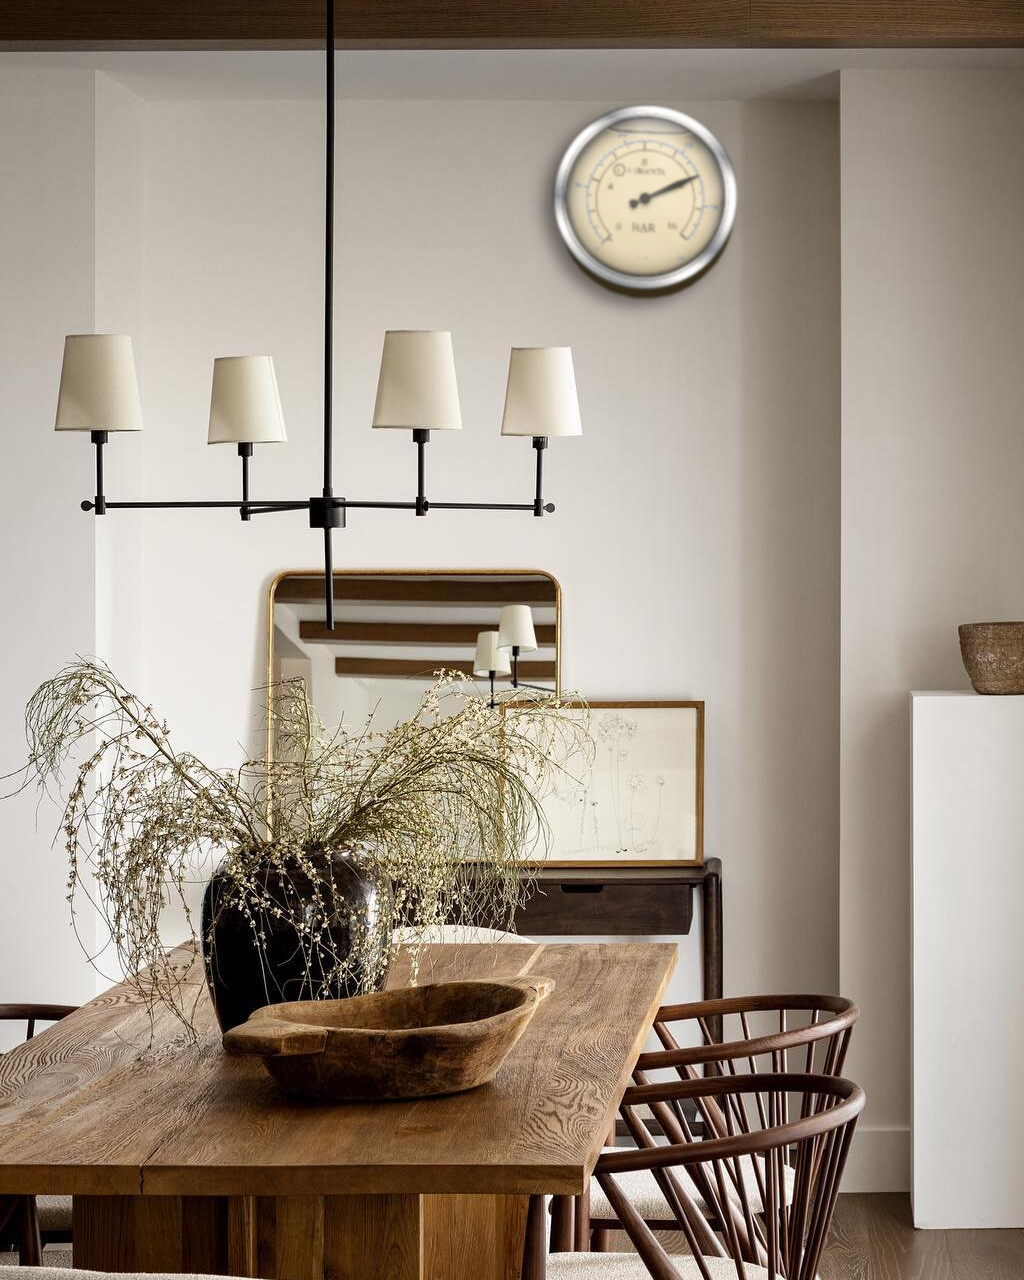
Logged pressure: 12 bar
